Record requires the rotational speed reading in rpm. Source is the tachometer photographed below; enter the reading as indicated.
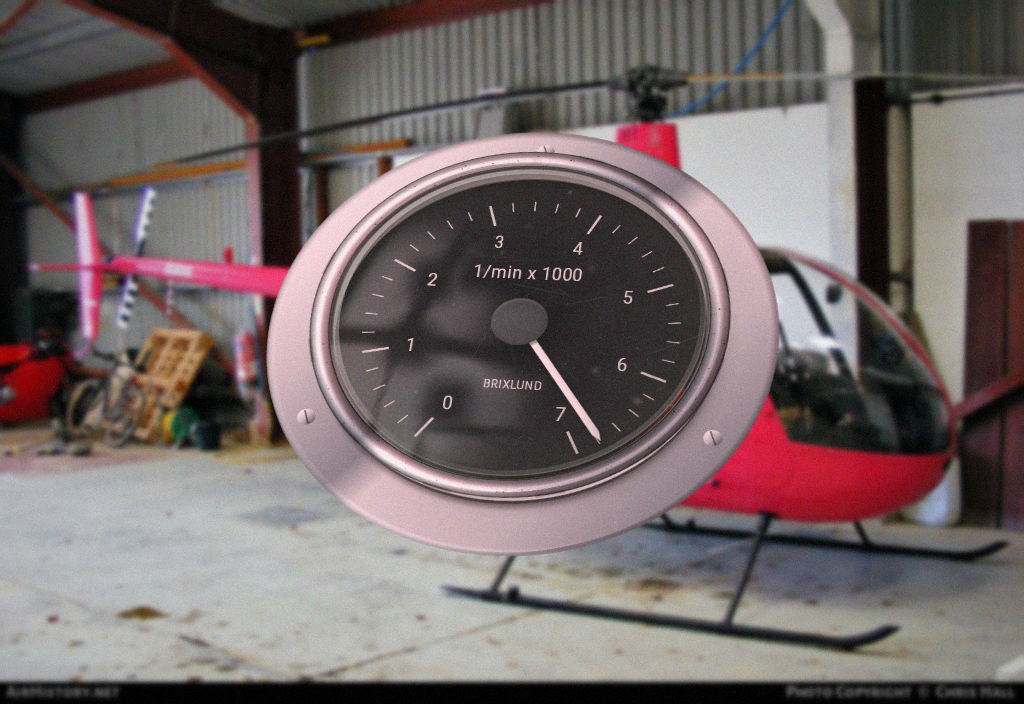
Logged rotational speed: 6800 rpm
